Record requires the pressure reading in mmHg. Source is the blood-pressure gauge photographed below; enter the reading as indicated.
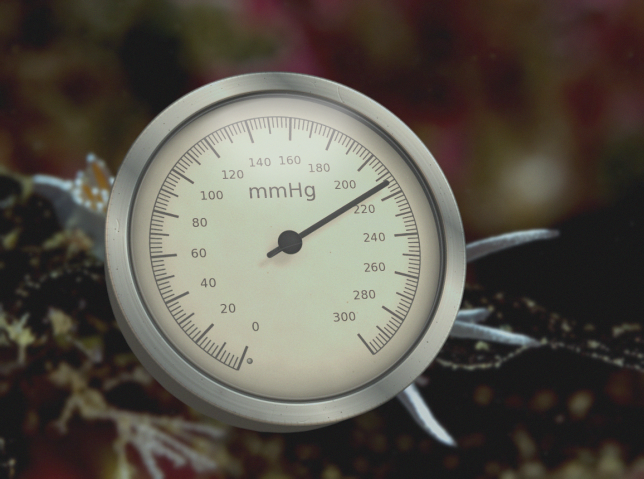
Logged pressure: 214 mmHg
